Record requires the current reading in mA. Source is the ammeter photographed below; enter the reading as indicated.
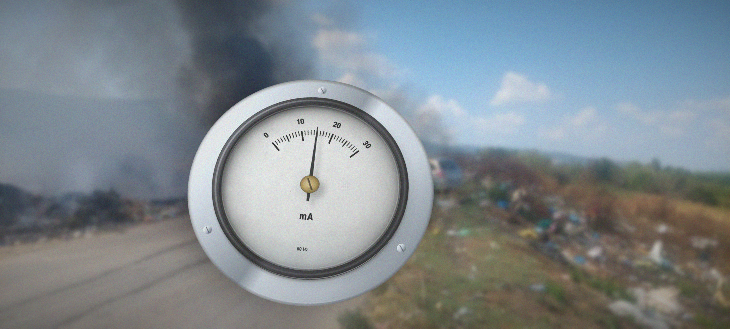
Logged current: 15 mA
